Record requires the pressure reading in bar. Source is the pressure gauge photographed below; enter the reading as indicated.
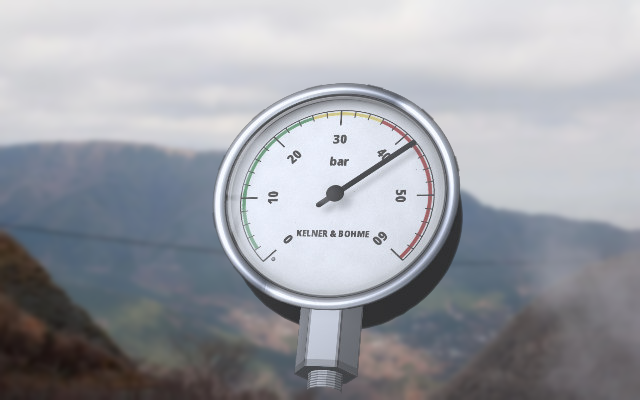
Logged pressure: 42 bar
